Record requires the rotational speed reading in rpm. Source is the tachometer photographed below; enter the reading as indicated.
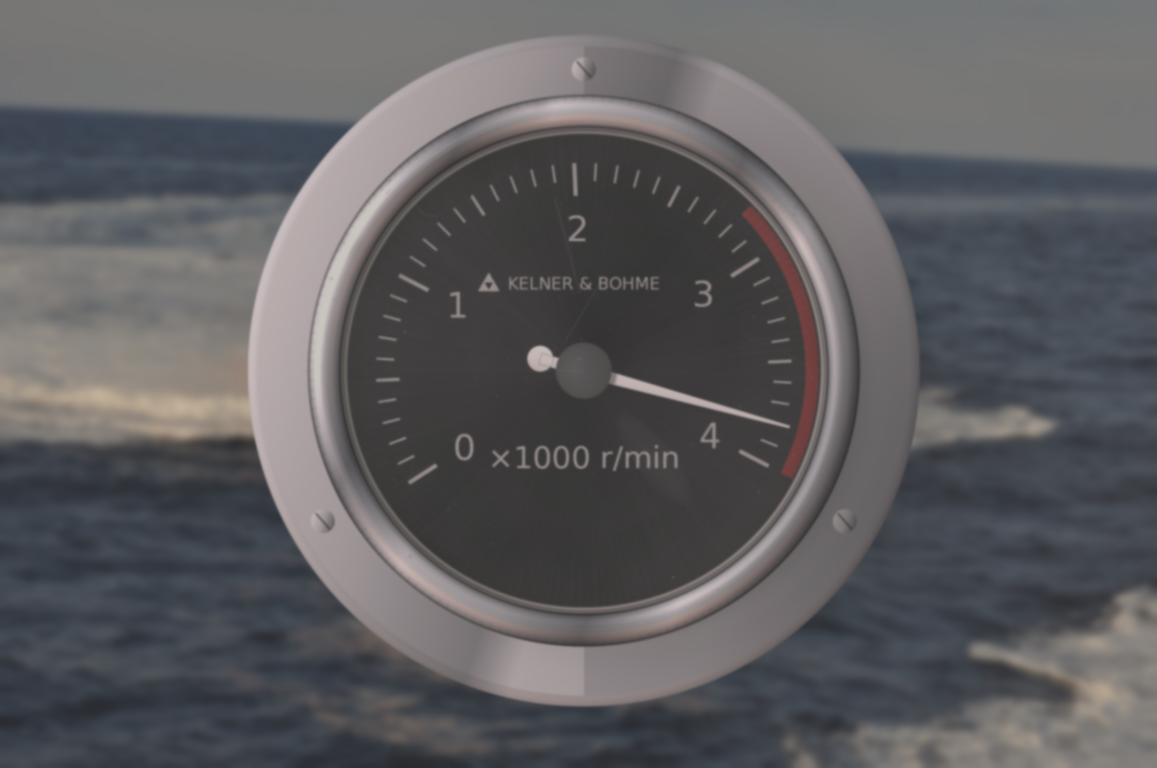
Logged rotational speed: 3800 rpm
